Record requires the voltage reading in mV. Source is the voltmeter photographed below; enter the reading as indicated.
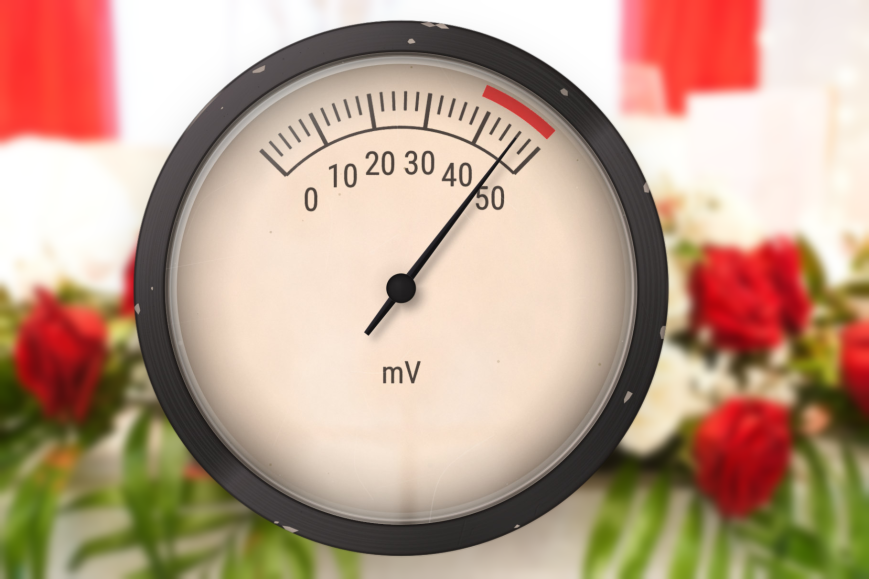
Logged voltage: 46 mV
